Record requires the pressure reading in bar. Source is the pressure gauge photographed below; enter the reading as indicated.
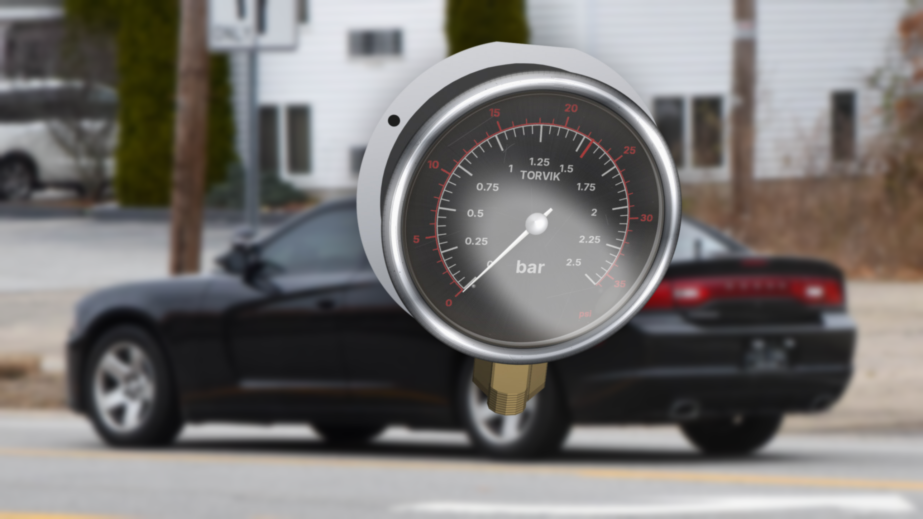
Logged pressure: 0 bar
